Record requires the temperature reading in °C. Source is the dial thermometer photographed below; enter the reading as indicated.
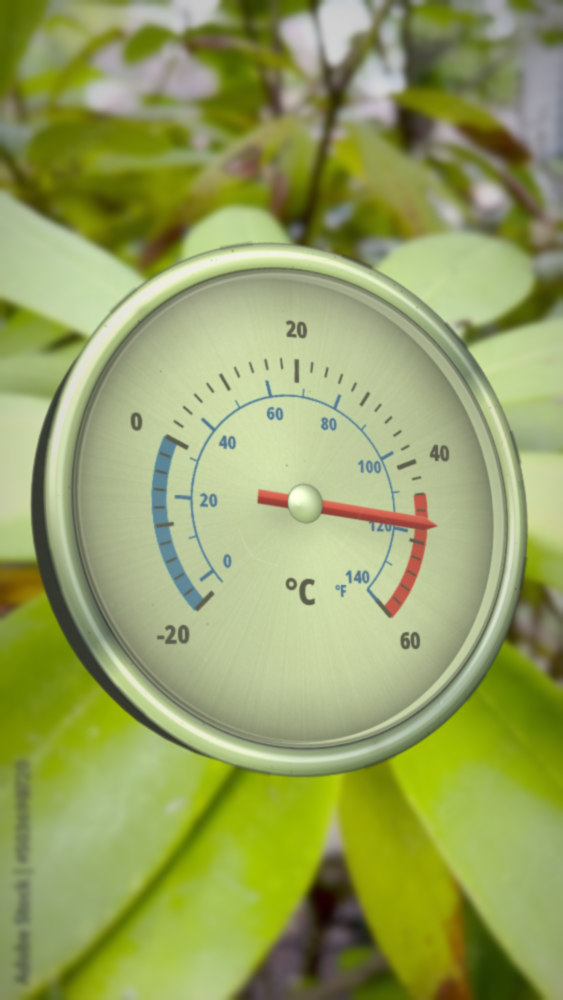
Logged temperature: 48 °C
